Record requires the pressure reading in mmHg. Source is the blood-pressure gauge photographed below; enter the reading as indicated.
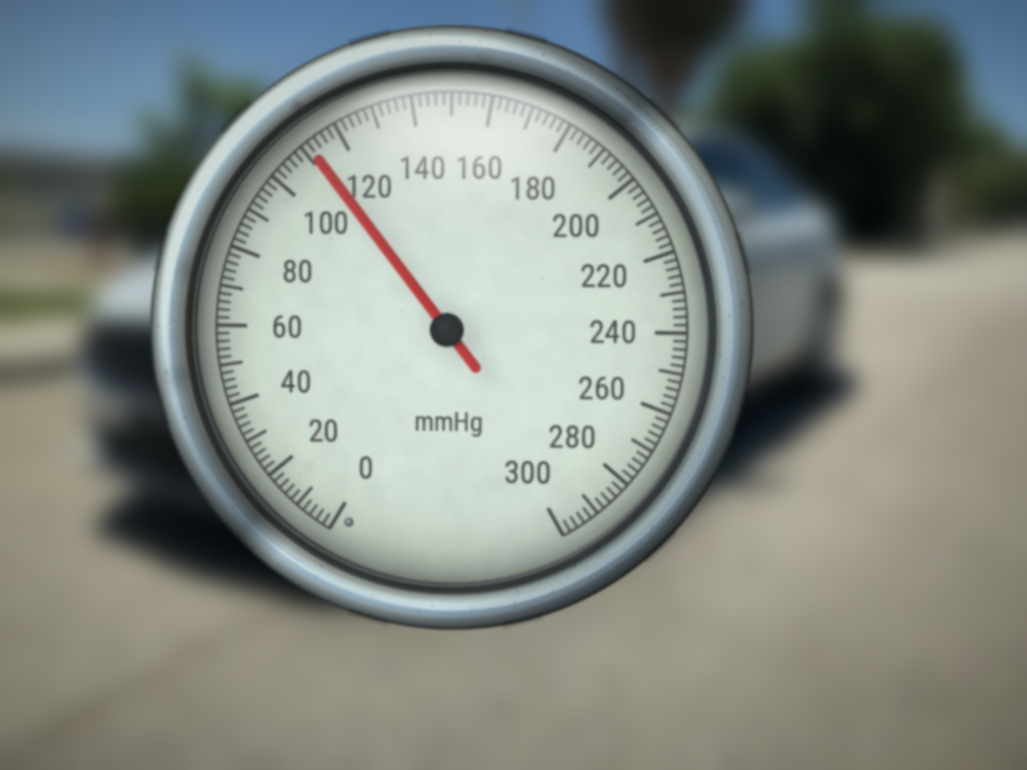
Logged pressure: 112 mmHg
